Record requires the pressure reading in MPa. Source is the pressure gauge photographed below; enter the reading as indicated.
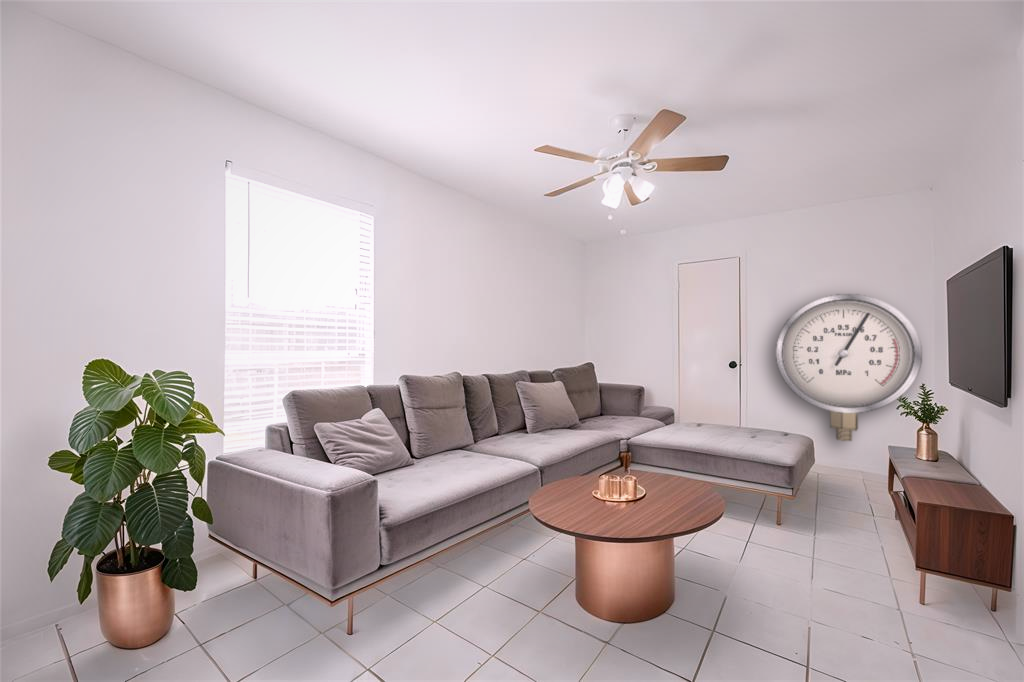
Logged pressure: 0.6 MPa
